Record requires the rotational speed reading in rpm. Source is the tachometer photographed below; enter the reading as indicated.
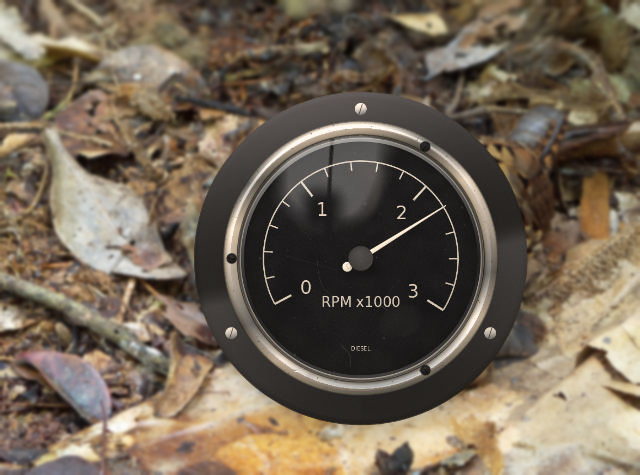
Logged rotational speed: 2200 rpm
